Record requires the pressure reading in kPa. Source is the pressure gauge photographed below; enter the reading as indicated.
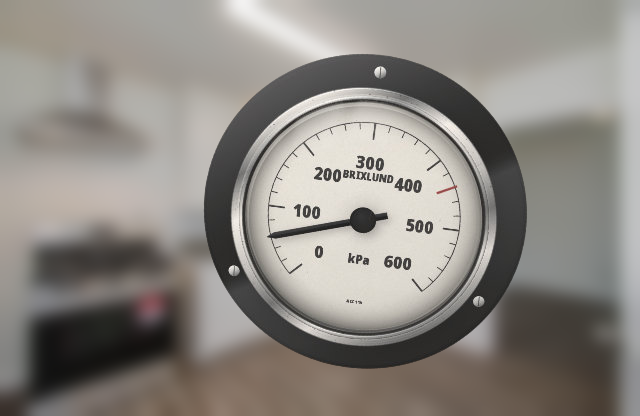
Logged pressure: 60 kPa
